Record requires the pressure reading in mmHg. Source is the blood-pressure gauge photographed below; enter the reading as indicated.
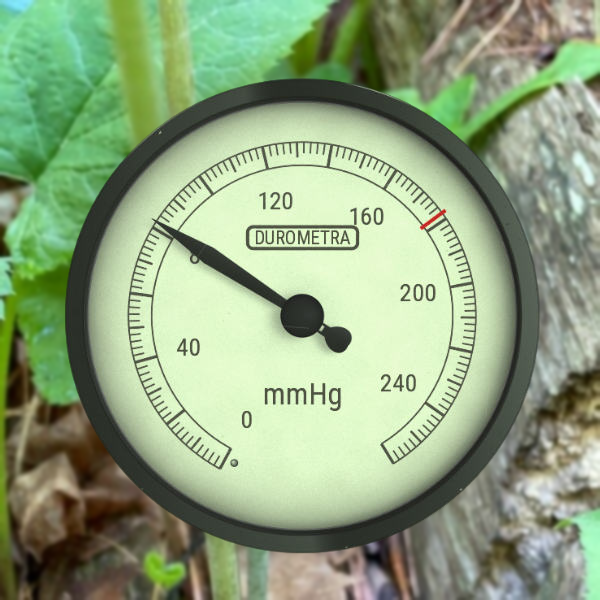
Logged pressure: 82 mmHg
